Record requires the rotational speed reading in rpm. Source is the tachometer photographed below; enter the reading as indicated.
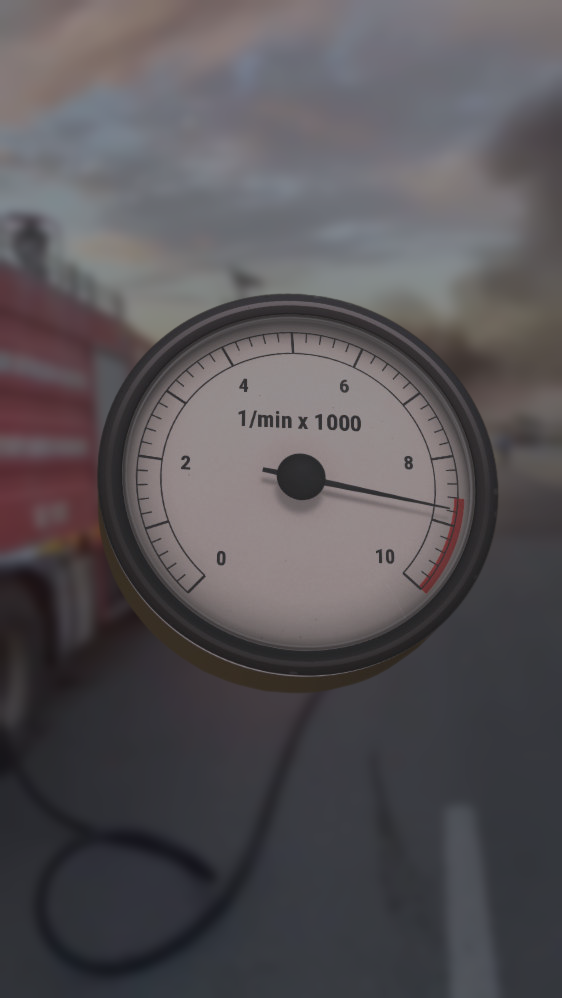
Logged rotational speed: 8800 rpm
